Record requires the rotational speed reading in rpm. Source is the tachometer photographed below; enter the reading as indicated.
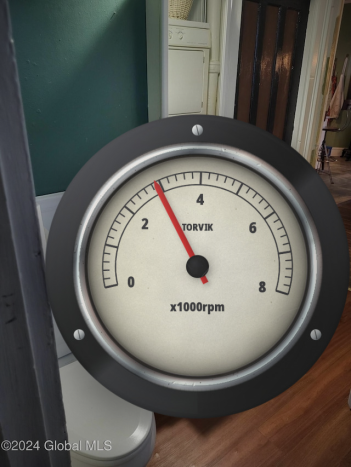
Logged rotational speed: 2900 rpm
